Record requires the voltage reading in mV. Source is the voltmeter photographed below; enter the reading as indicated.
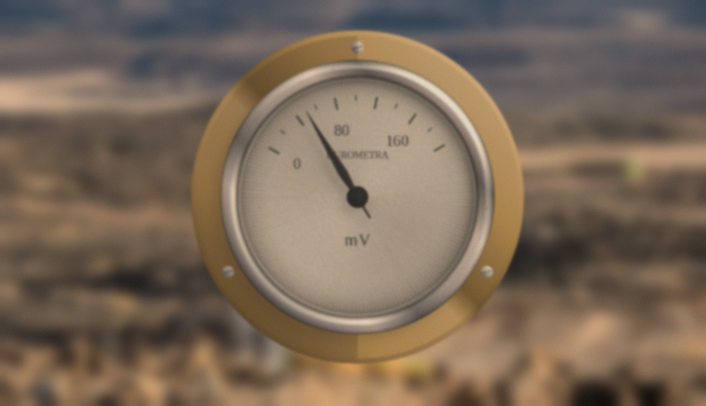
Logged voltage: 50 mV
